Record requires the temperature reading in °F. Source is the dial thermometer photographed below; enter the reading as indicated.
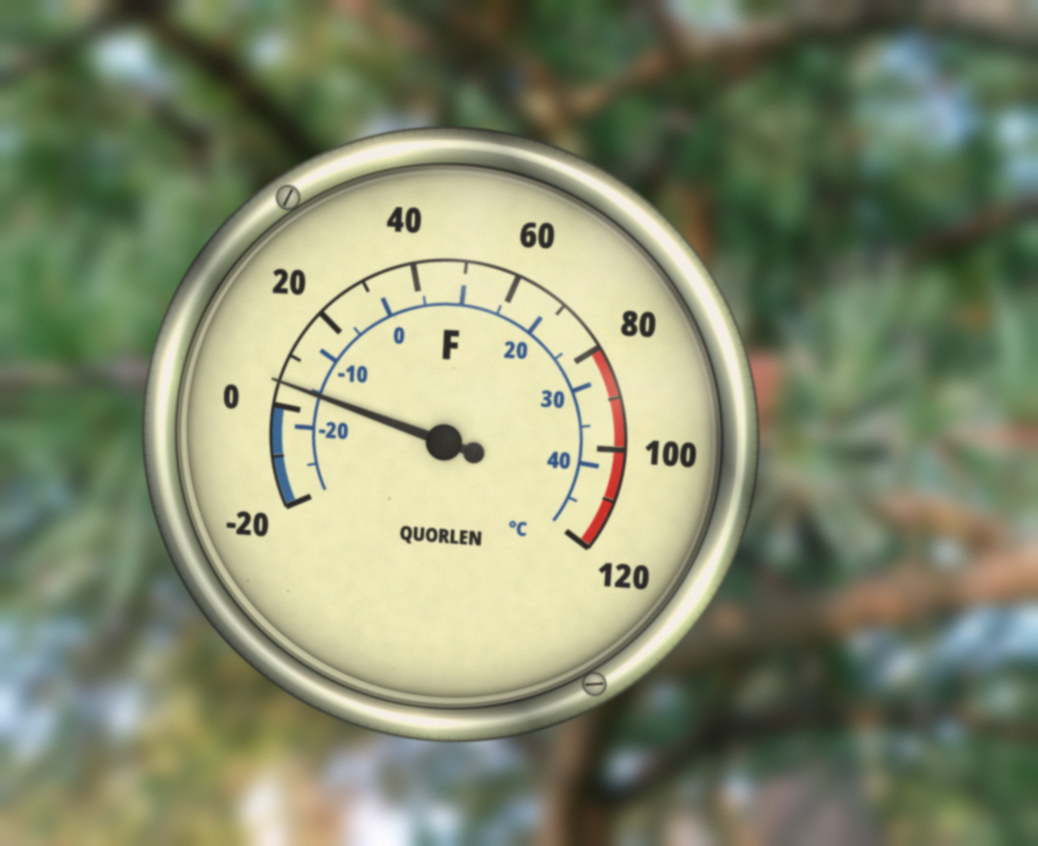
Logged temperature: 5 °F
